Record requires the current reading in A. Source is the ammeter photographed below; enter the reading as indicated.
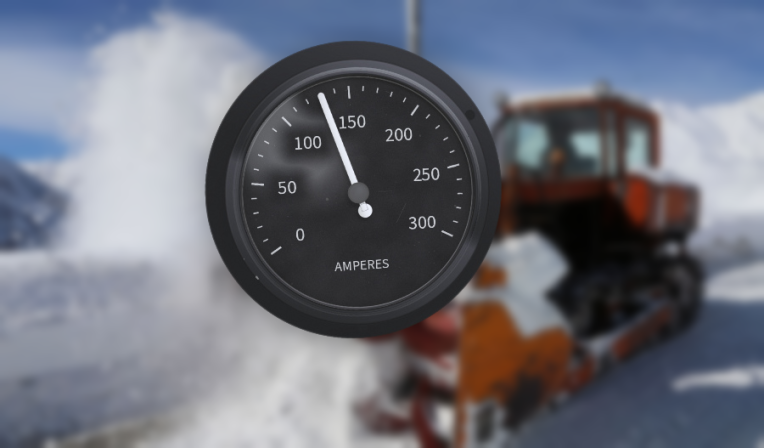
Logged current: 130 A
